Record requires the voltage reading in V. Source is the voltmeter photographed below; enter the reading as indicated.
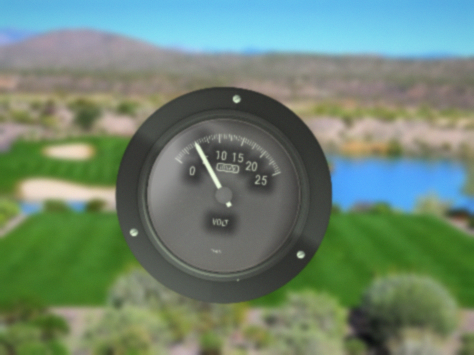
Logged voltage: 5 V
